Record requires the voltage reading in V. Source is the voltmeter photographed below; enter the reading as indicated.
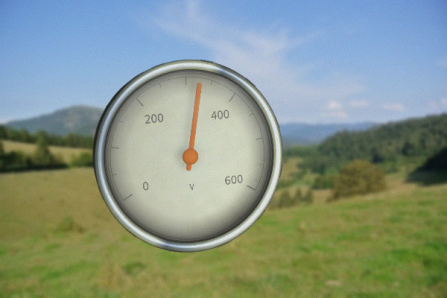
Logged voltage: 325 V
